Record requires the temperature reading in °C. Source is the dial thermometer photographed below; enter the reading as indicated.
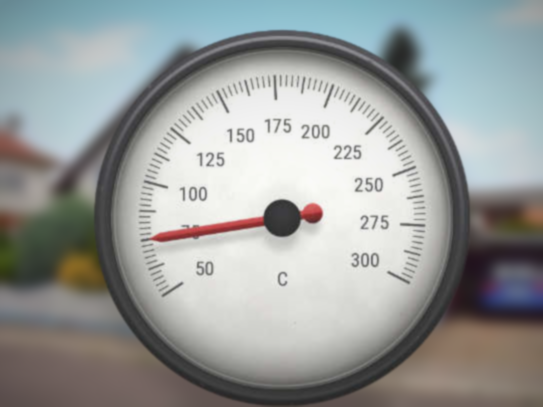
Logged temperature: 75 °C
